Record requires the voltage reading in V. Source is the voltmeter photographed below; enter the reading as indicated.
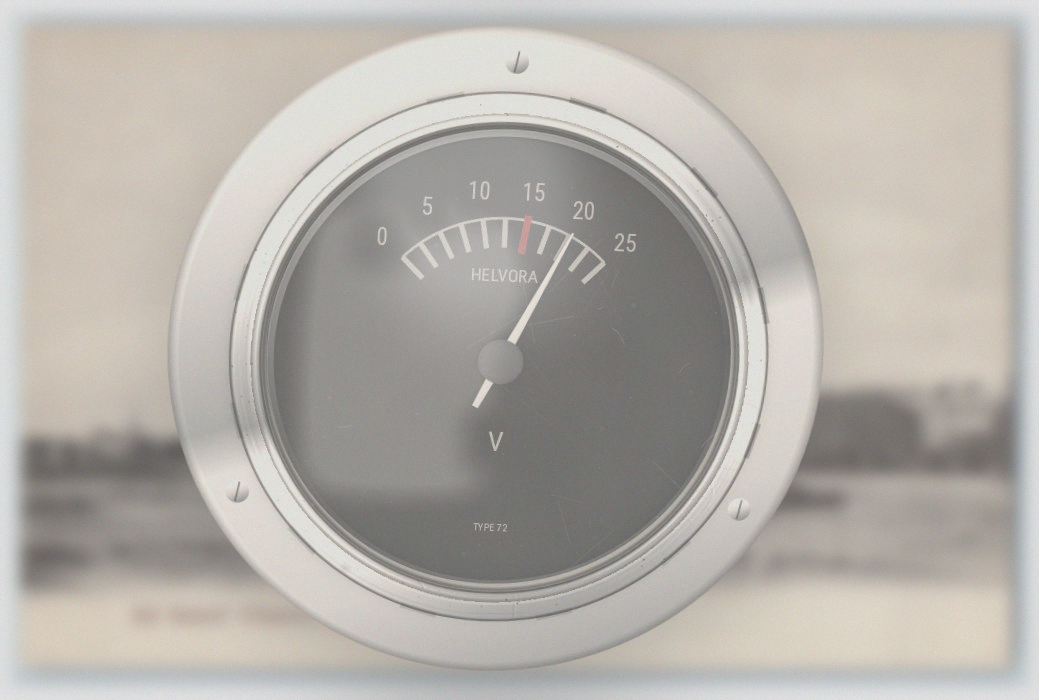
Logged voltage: 20 V
